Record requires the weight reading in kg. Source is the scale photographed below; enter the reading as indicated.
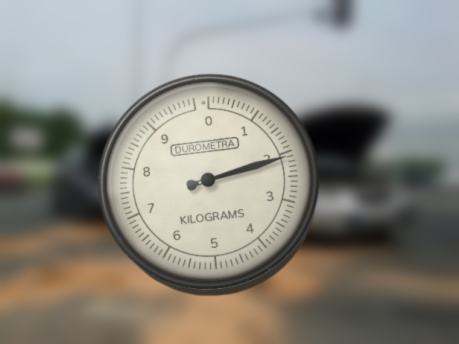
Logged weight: 2.1 kg
